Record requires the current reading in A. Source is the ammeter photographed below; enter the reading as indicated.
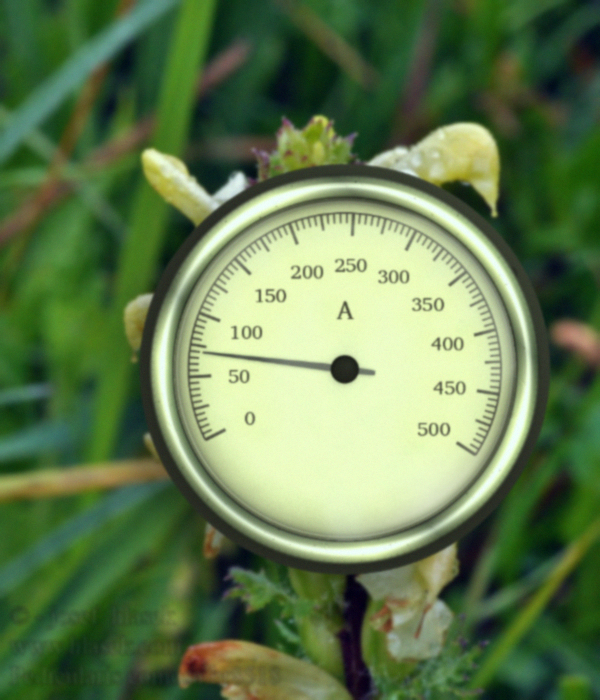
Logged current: 70 A
